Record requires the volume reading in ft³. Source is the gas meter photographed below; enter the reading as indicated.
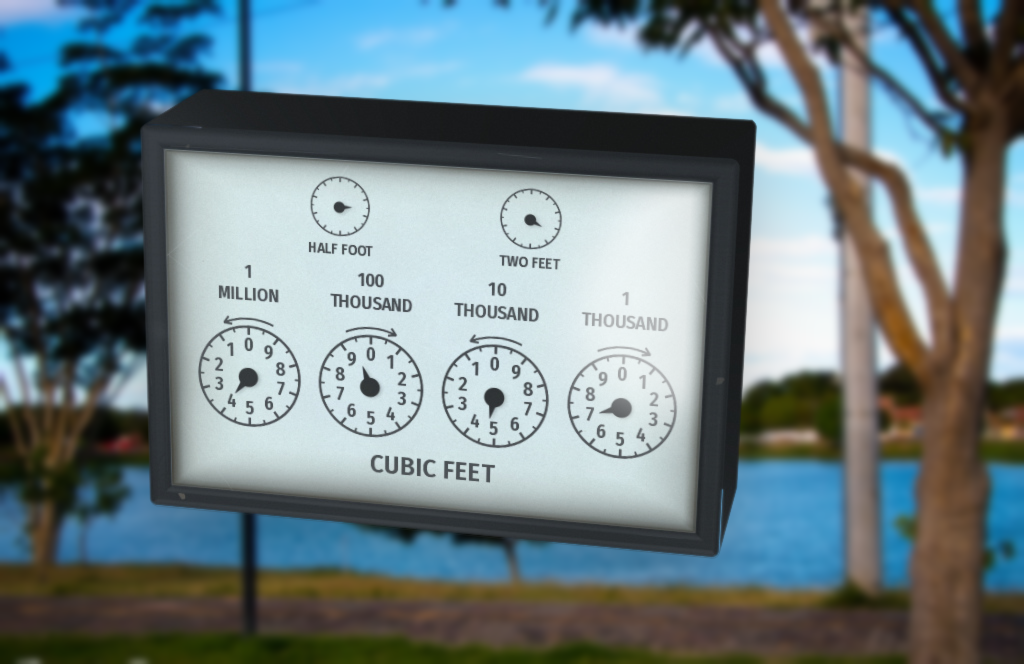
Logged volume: 394700 ft³
